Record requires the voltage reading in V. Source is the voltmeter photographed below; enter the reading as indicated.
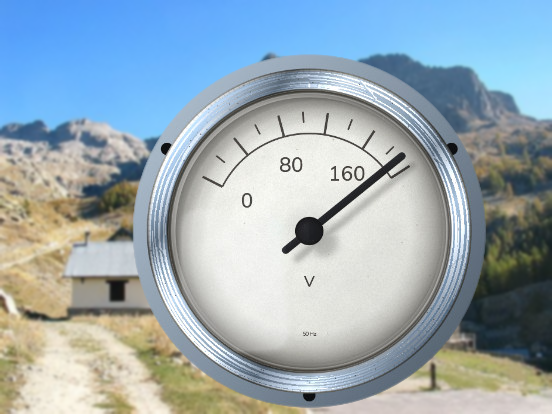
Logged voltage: 190 V
